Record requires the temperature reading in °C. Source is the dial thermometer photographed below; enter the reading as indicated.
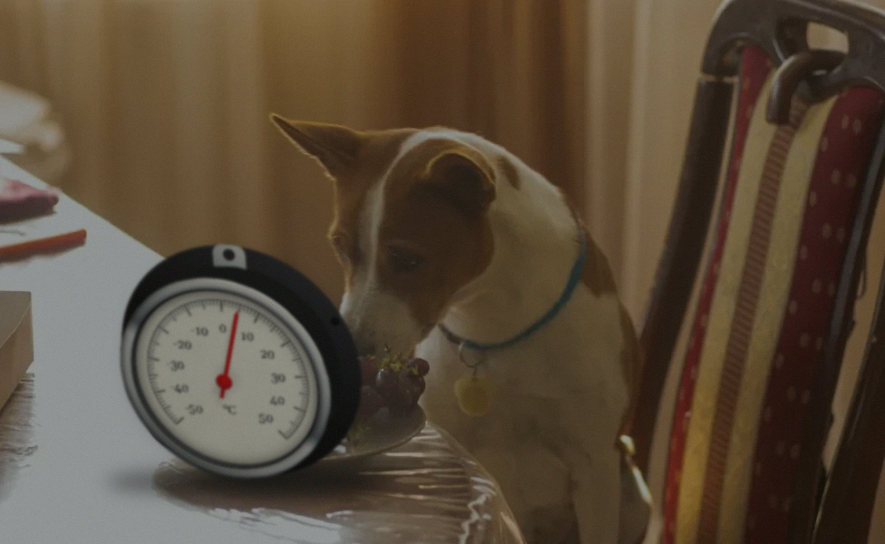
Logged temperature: 5 °C
